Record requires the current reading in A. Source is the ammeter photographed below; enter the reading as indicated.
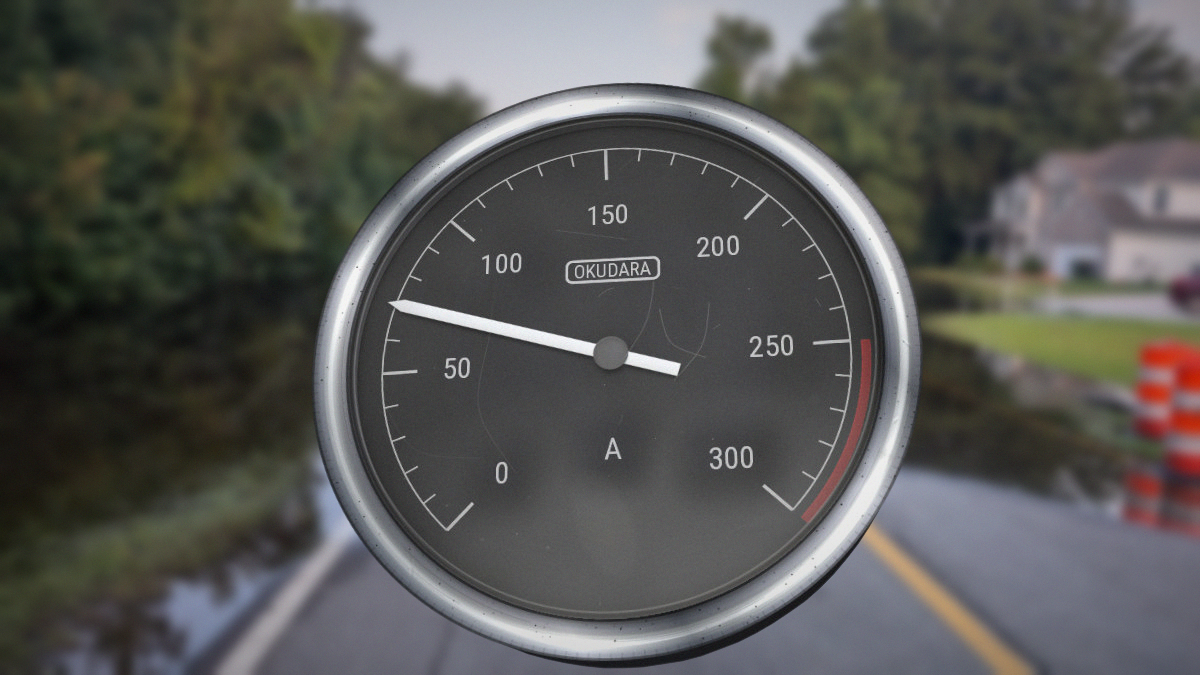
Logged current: 70 A
